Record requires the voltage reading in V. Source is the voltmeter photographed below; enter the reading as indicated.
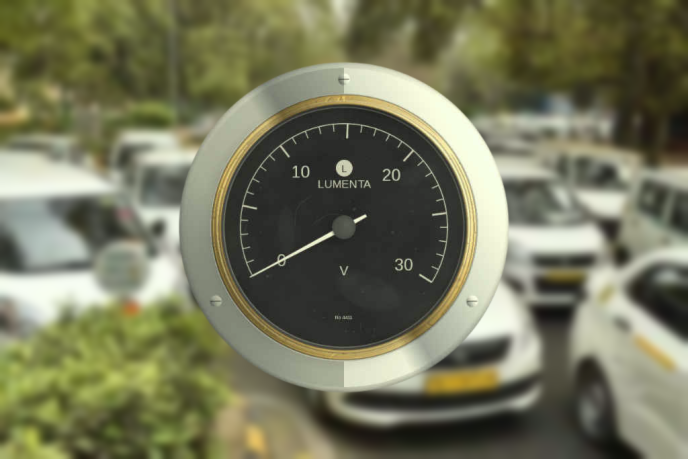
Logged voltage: 0 V
